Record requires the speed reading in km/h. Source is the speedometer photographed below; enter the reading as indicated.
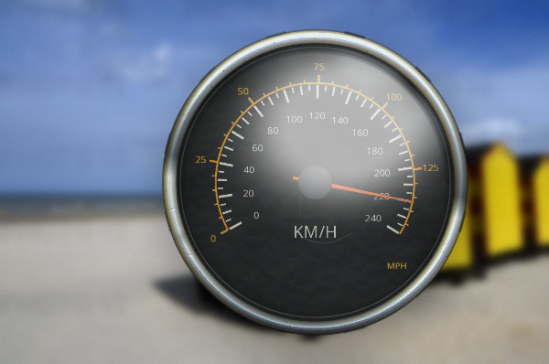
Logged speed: 220 km/h
